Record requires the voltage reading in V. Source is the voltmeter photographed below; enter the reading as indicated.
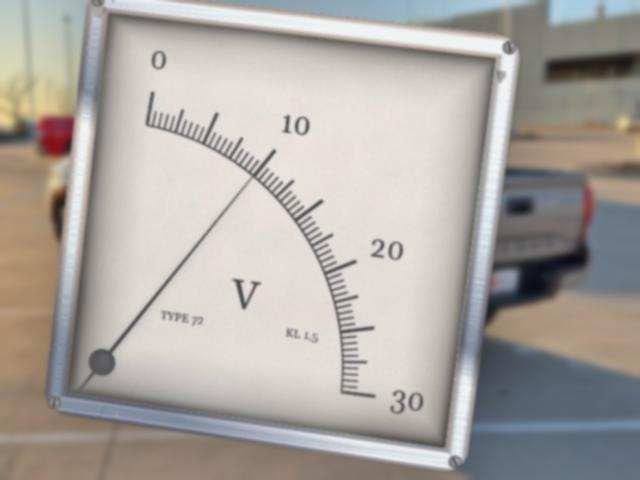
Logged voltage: 10 V
